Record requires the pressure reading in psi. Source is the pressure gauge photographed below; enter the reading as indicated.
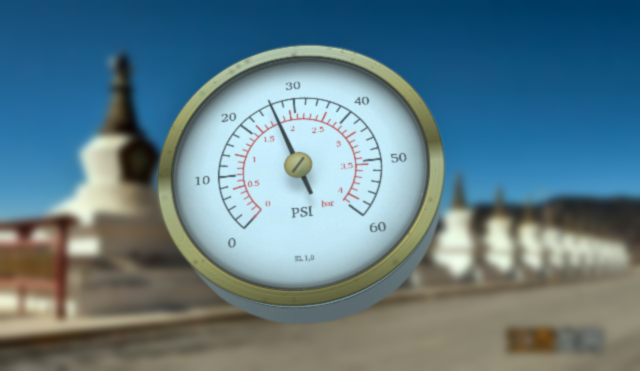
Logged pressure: 26 psi
